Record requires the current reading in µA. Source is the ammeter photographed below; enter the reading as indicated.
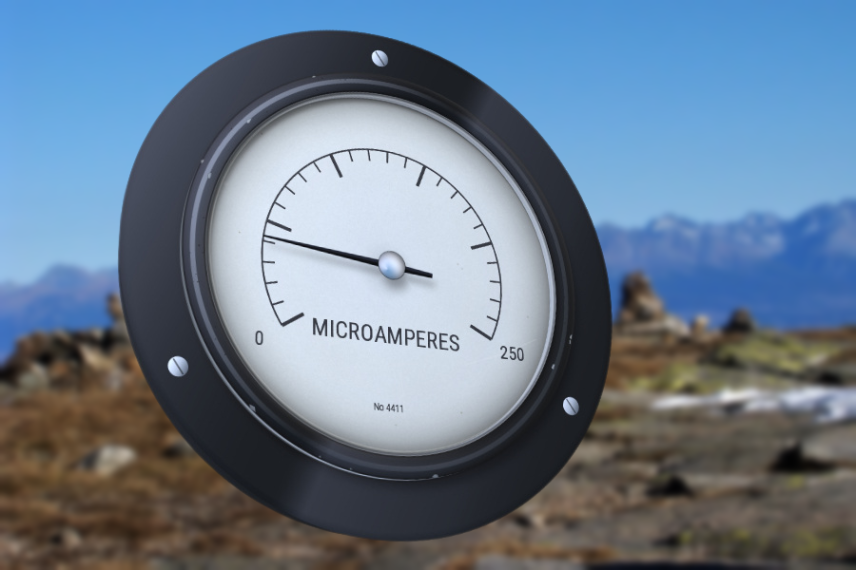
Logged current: 40 µA
